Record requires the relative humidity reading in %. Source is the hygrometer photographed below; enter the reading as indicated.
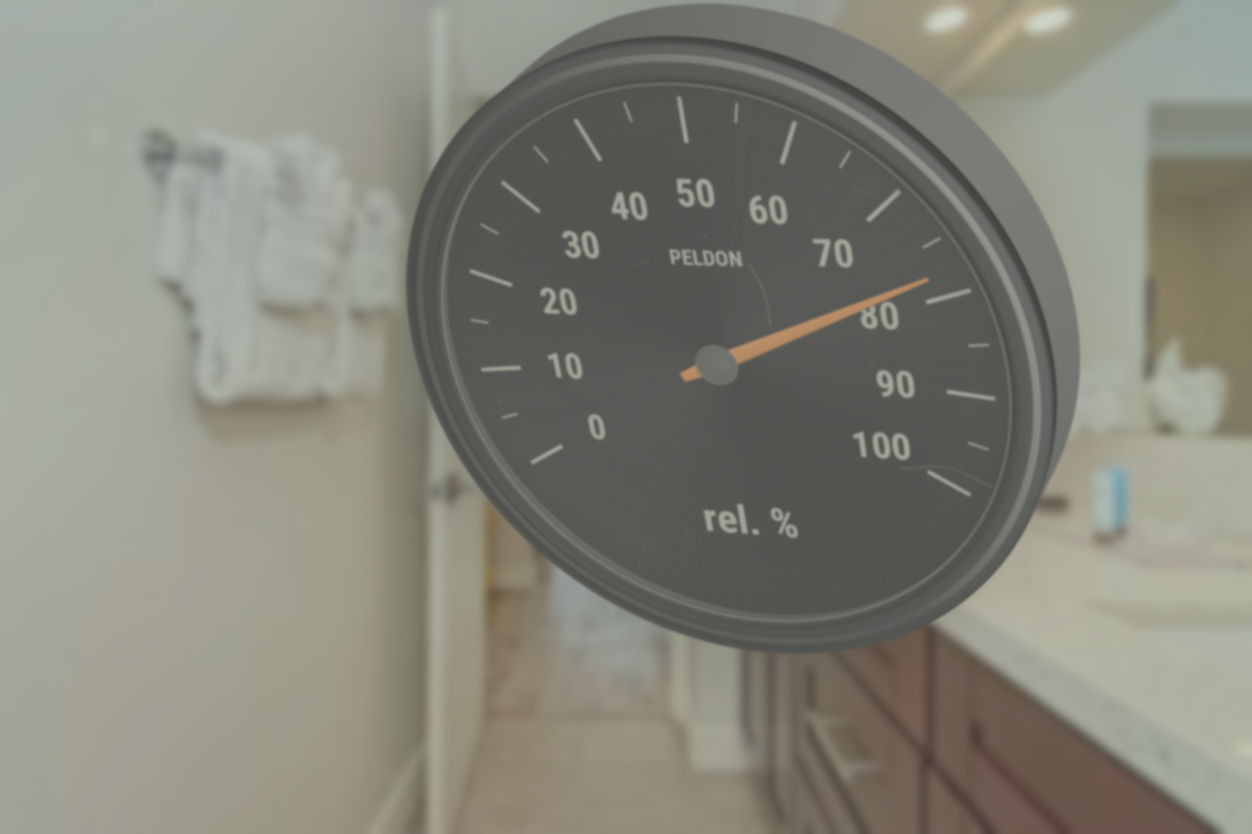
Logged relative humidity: 77.5 %
